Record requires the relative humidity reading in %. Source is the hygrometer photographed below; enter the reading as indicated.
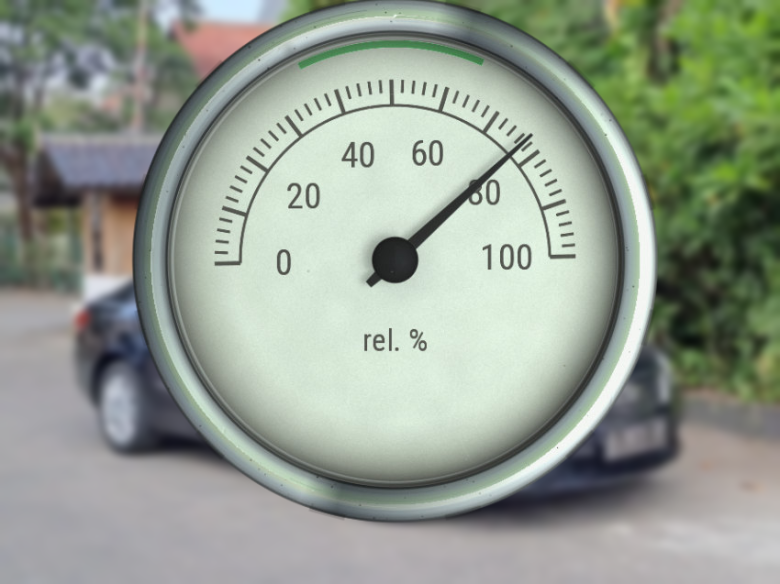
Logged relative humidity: 77 %
